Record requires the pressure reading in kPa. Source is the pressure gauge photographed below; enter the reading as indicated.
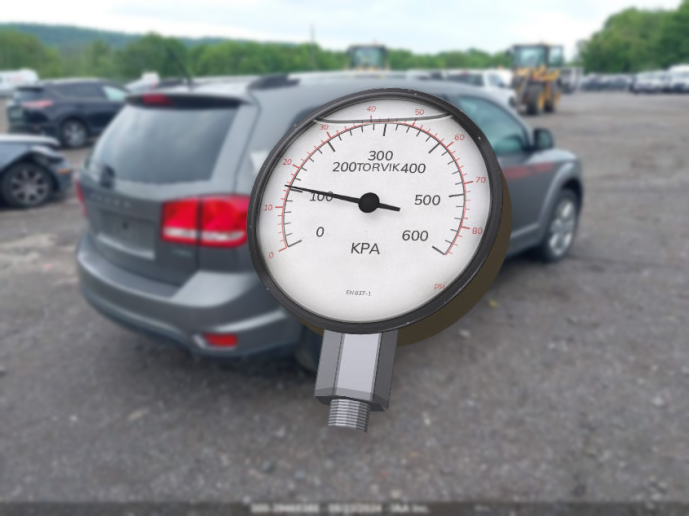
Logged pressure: 100 kPa
